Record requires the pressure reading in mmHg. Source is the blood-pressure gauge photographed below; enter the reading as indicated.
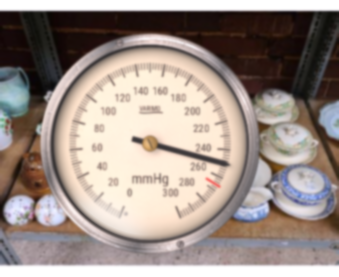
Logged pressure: 250 mmHg
